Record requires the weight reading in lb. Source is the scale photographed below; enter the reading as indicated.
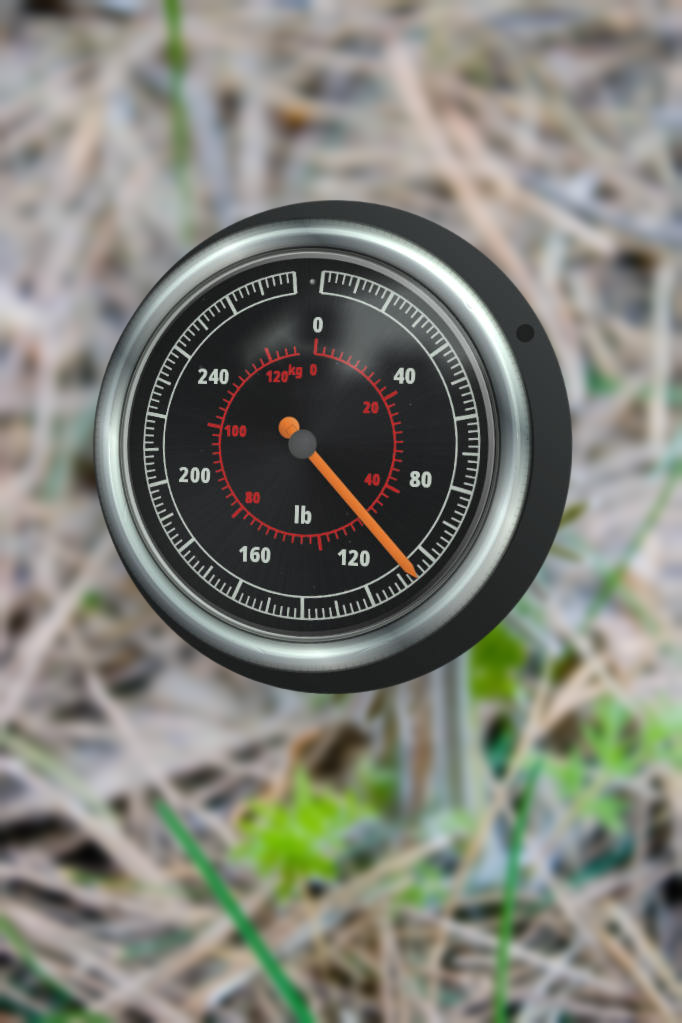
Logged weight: 106 lb
